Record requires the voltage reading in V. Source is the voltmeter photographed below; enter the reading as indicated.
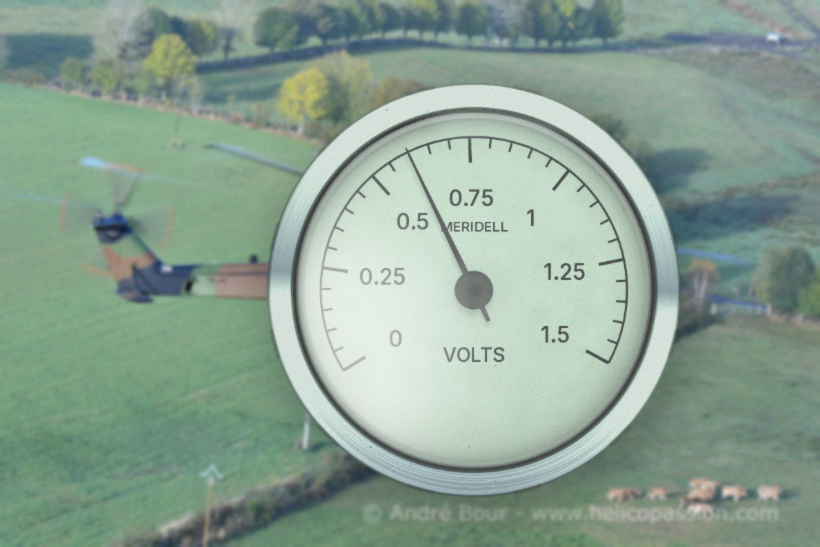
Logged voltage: 0.6 V
